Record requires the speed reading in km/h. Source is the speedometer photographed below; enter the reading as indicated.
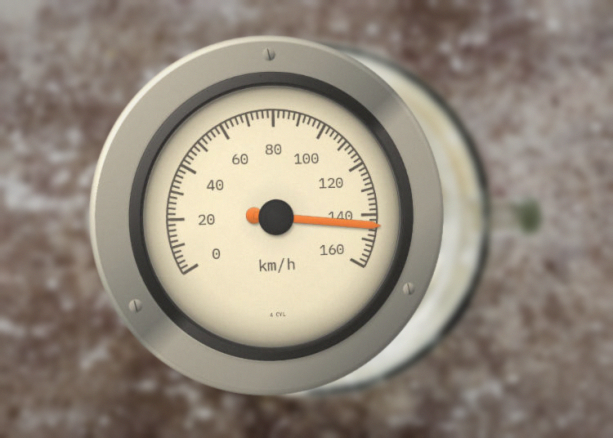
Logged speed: 144 km/h
